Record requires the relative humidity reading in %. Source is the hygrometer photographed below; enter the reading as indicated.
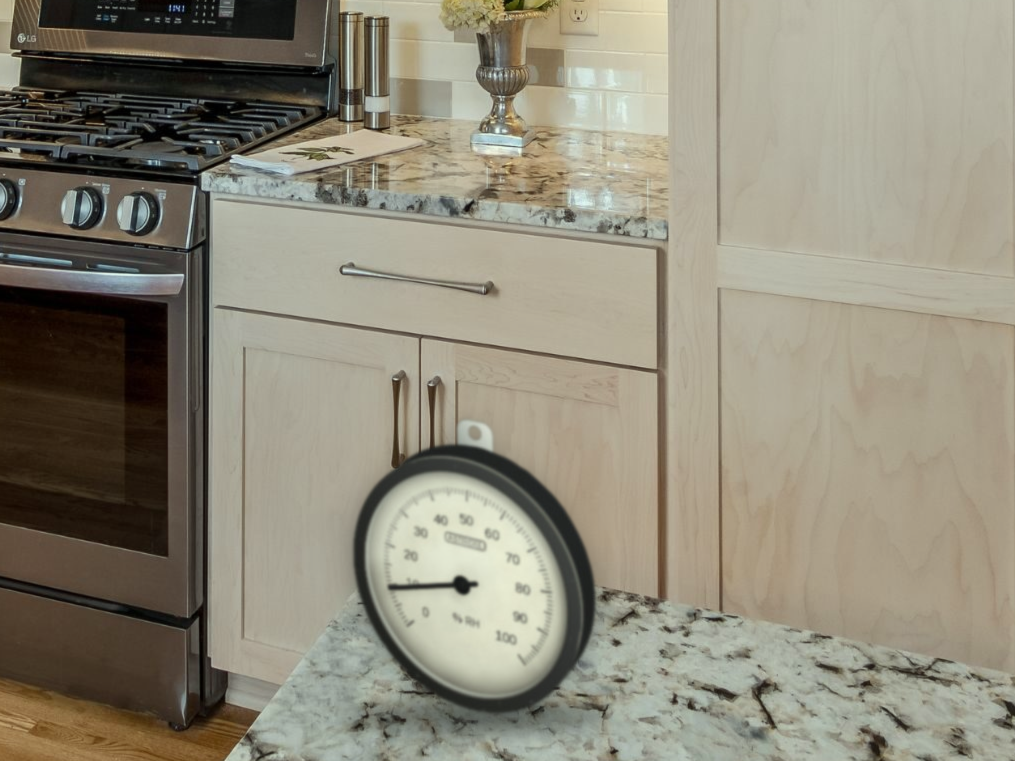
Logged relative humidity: 10 %
